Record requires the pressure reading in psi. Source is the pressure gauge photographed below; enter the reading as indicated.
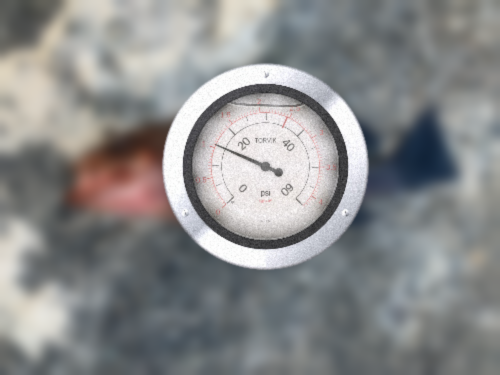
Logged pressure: 15 psi
